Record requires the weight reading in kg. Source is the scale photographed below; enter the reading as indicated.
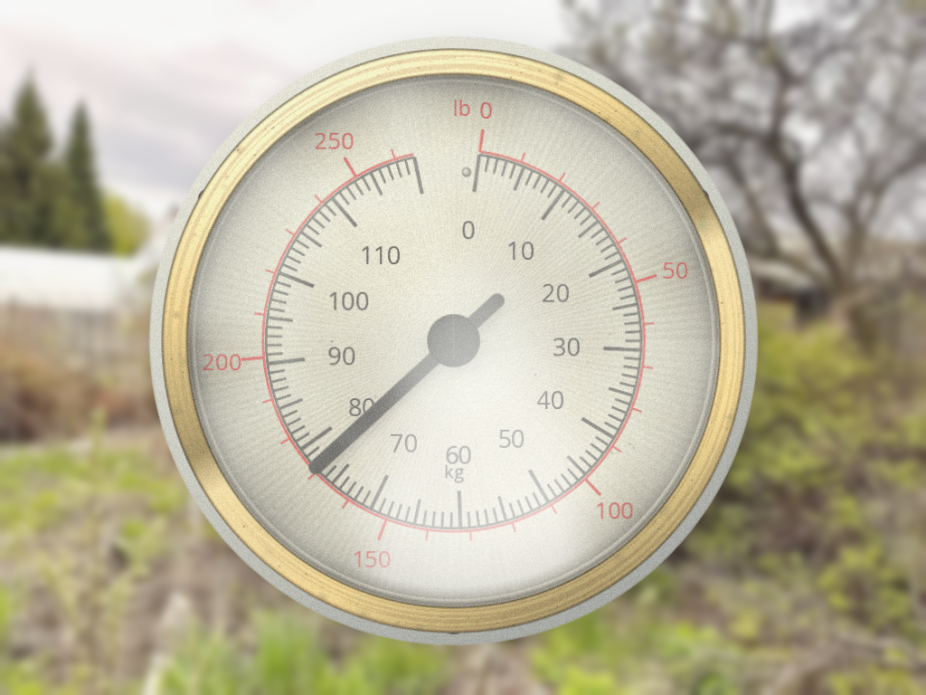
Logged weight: 77.5 kg
